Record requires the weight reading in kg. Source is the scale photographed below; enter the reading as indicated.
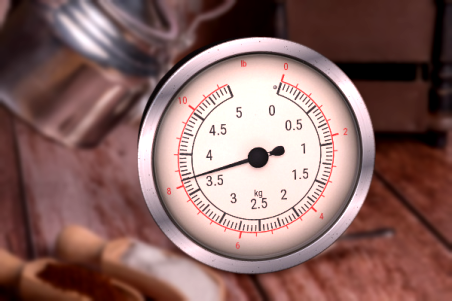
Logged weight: 3.7 kg
